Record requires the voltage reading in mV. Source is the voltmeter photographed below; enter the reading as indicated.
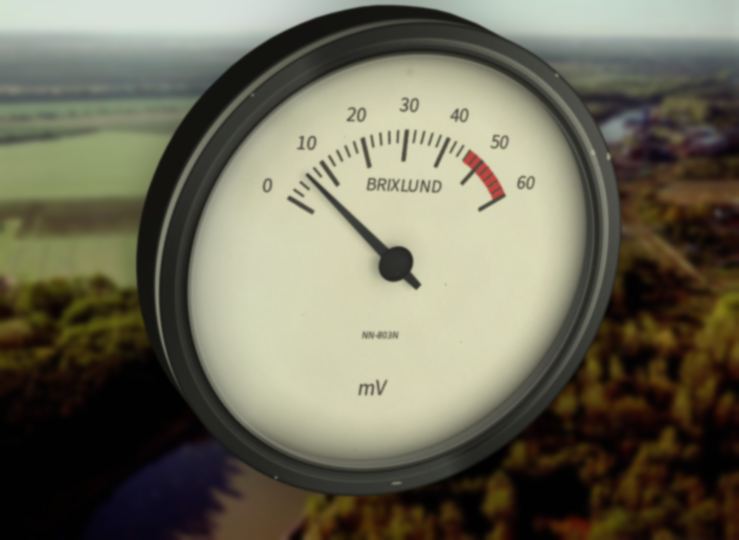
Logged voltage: 6 mV
